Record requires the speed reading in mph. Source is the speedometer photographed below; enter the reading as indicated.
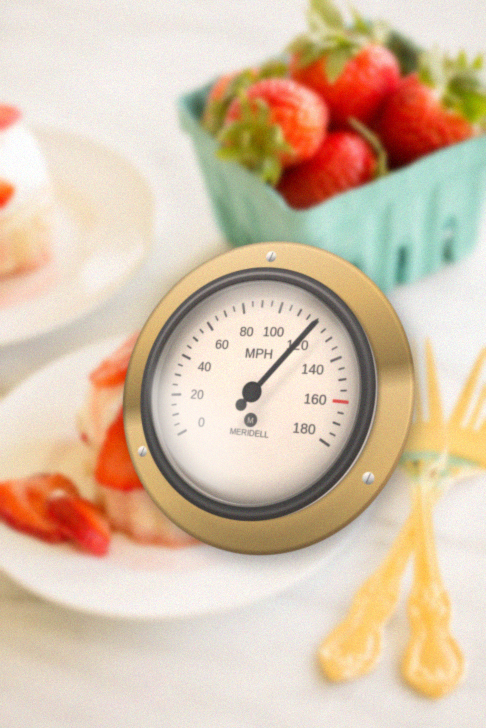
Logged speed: 120 mph
